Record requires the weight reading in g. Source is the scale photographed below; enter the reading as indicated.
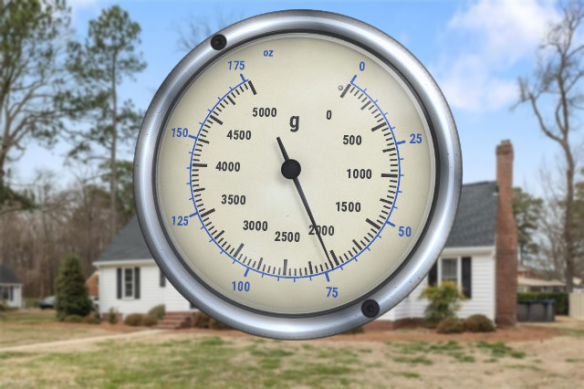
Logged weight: 2050 g
